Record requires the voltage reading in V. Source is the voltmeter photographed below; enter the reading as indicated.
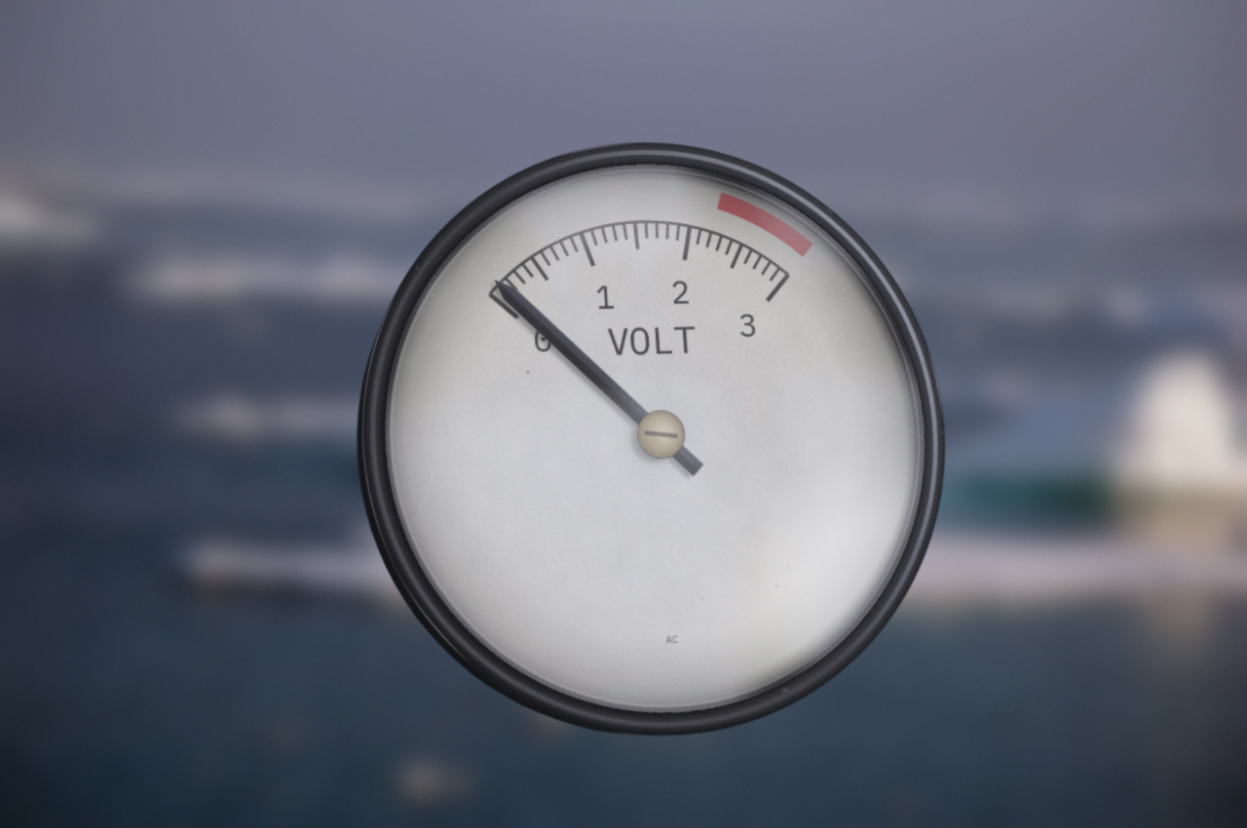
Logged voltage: 0.1 V
